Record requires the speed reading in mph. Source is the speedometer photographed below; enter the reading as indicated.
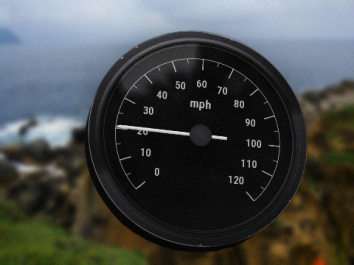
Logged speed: 20 mph
